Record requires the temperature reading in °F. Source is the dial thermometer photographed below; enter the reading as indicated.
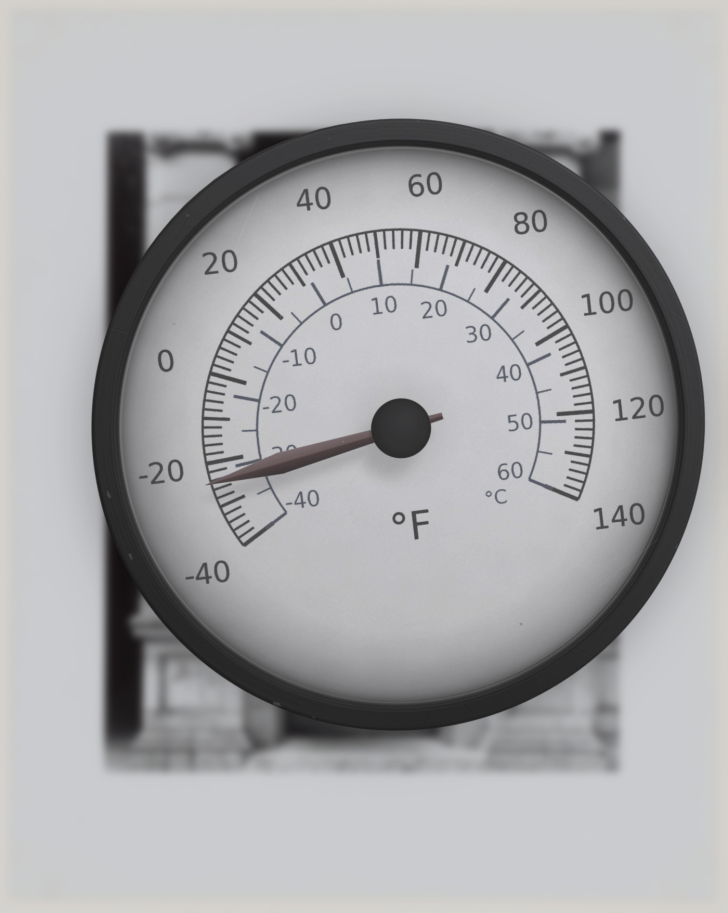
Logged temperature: -24 °F
